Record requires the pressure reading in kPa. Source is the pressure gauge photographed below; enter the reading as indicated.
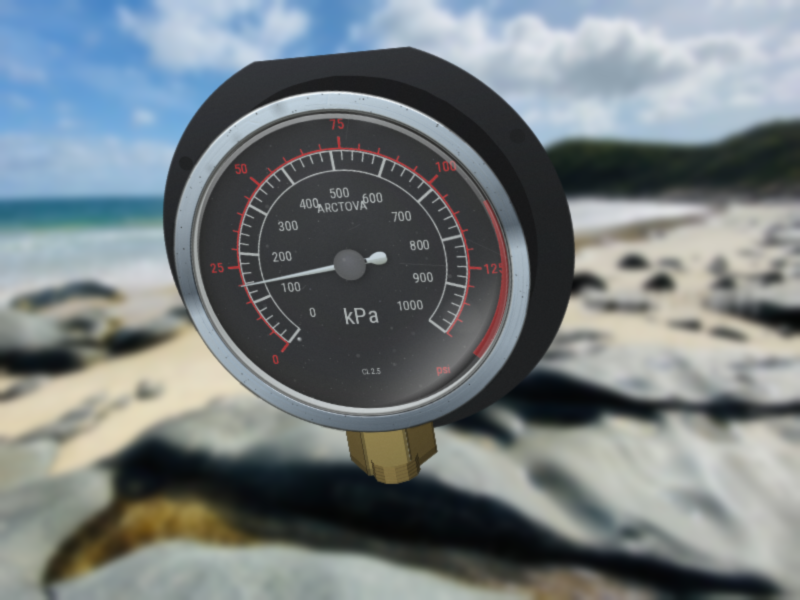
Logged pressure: 140 kPa
